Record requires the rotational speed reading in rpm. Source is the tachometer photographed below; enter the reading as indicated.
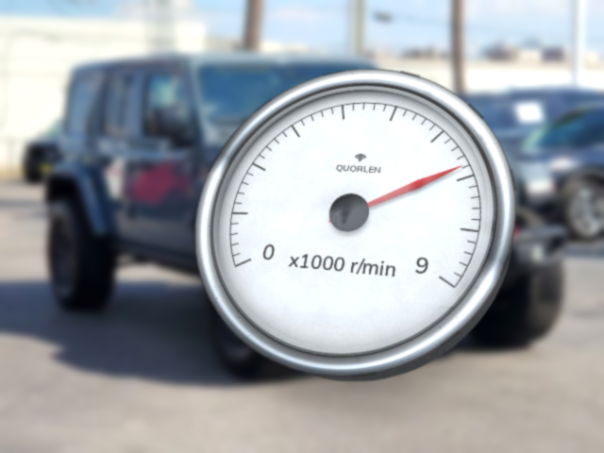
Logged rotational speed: 6800 rpm
